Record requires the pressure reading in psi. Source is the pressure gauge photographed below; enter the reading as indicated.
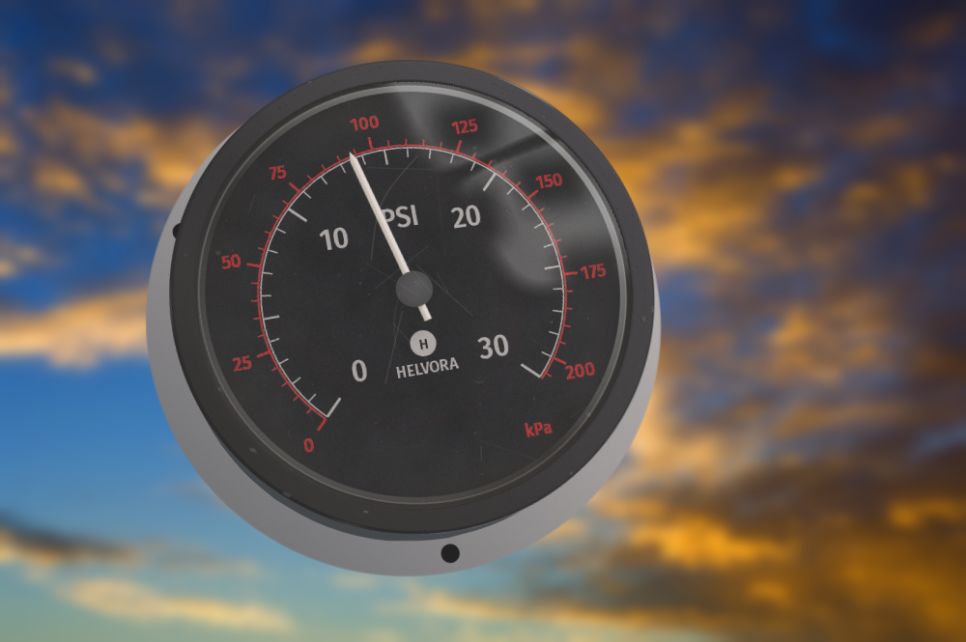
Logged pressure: 13.5 psi
